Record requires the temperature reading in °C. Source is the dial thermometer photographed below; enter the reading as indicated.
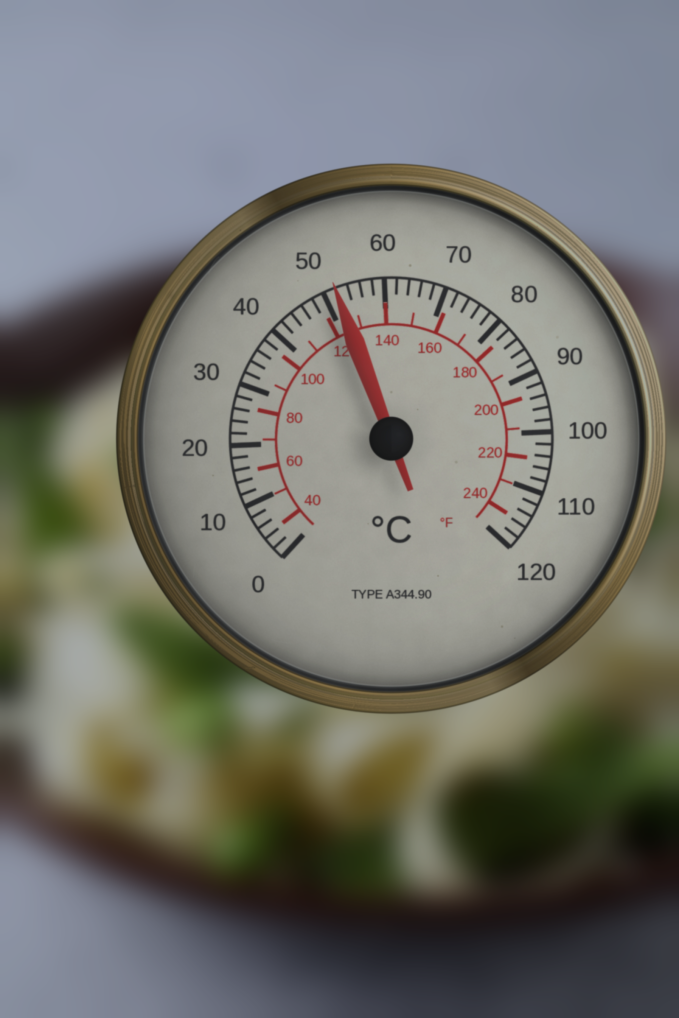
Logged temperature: 52 °C
